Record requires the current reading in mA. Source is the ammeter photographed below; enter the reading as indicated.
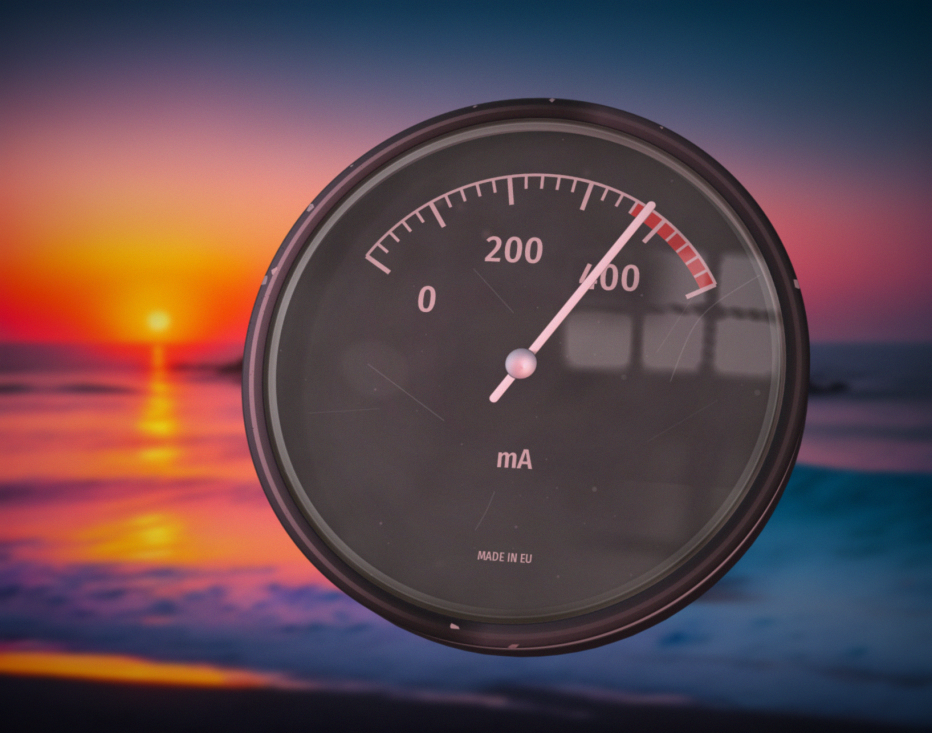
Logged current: 380 mA
